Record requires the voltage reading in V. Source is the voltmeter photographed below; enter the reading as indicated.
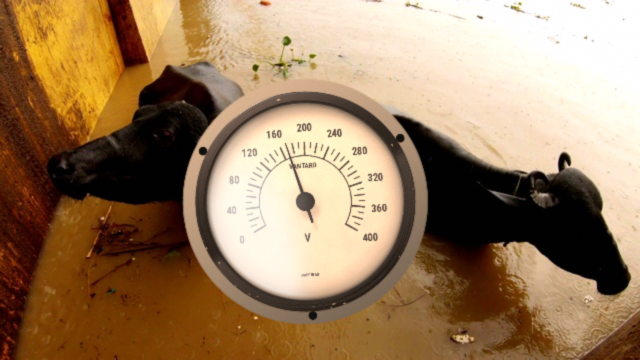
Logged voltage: 170 V
